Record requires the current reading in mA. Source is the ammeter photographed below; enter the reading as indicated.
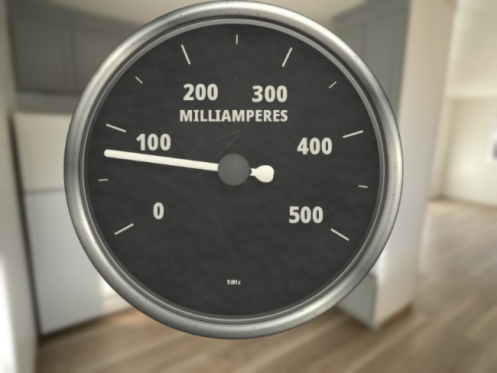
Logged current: 75 mA
